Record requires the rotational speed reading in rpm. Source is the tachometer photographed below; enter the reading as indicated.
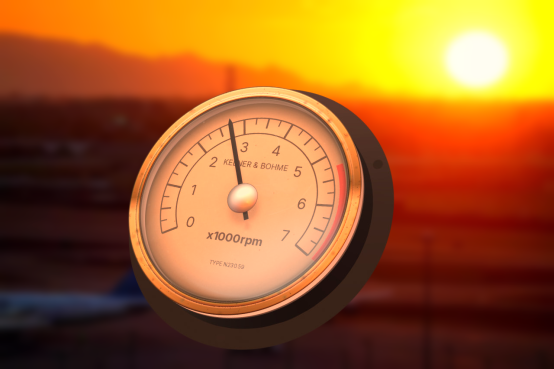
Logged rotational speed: 2750 rpm
